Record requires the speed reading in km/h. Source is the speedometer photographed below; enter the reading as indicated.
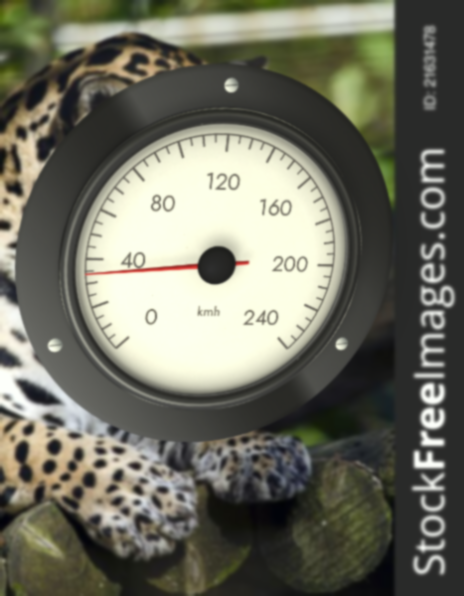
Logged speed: 35 km/h
